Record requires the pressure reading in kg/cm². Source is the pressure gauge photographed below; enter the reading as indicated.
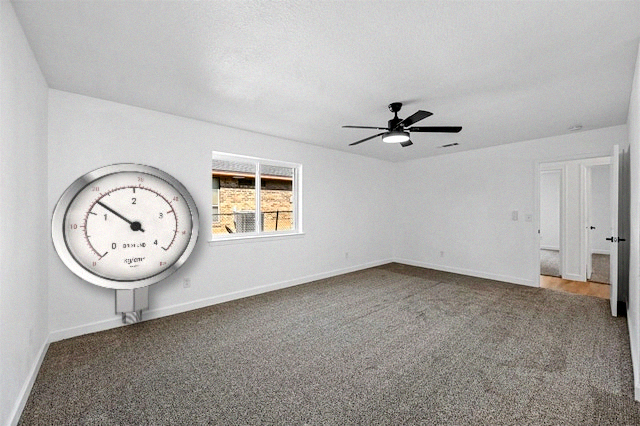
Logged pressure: 1.25 kg/cm²
